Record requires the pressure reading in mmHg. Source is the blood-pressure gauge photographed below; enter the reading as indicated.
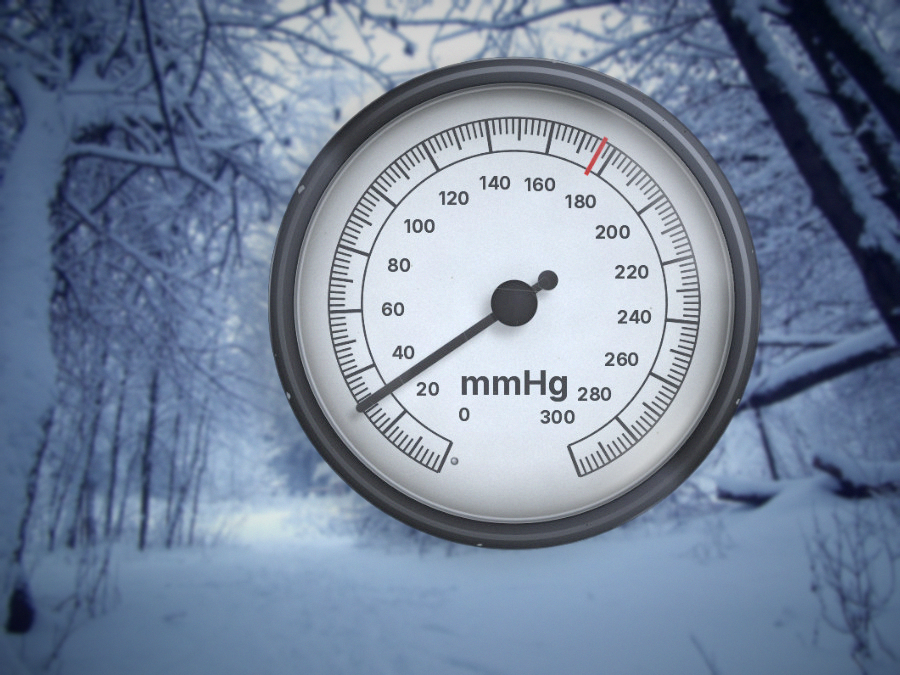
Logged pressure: 30 mmHg
